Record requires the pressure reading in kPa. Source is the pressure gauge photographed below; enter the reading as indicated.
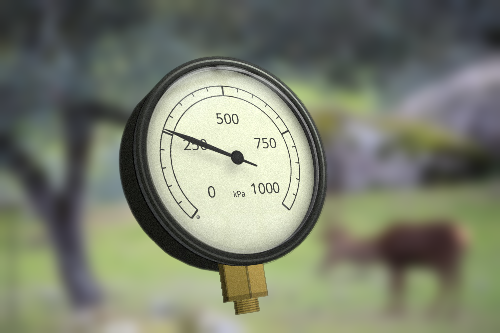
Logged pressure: 250 kPa
